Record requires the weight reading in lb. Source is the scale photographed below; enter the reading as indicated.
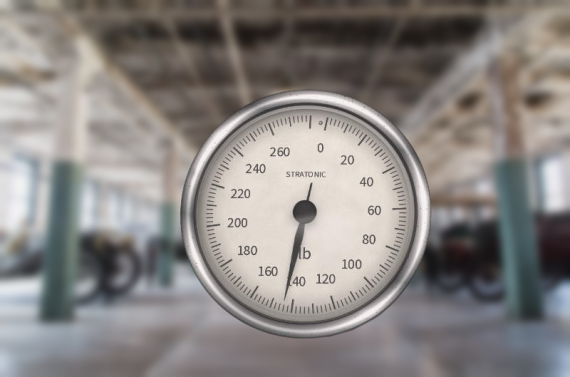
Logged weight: 144 lb
